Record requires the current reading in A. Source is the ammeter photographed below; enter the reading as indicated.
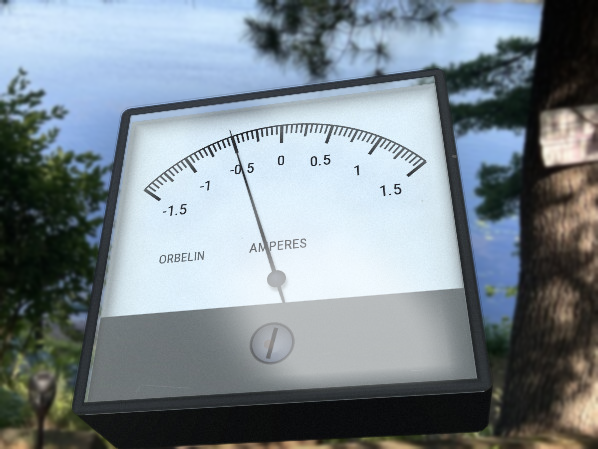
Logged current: -0.5 A
